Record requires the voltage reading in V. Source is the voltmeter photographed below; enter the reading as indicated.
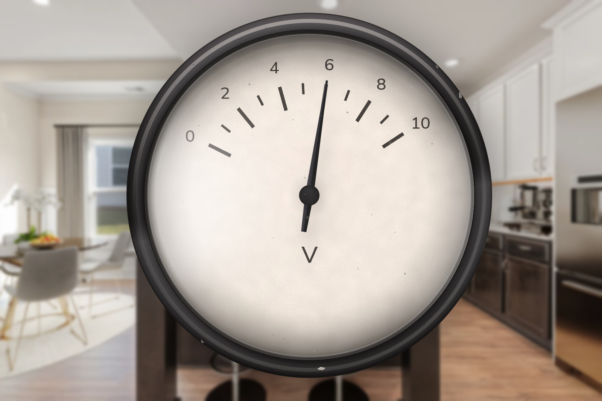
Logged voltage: 6 V
